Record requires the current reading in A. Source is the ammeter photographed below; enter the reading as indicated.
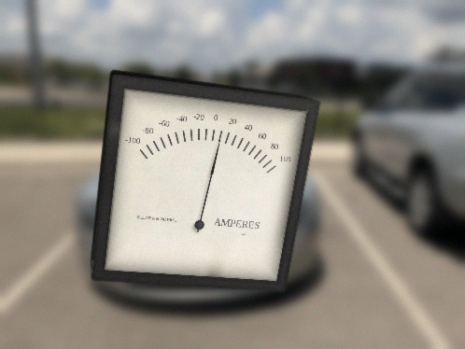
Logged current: 10 A
